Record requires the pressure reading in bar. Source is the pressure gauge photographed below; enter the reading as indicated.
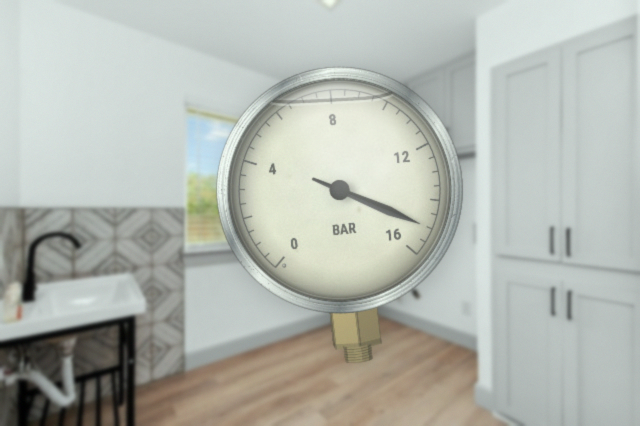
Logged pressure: 15 bar
